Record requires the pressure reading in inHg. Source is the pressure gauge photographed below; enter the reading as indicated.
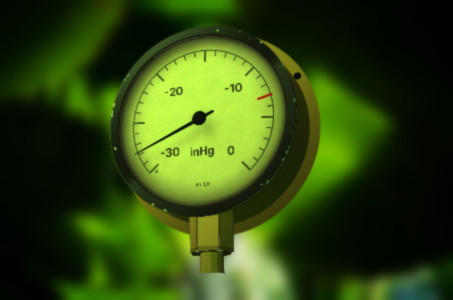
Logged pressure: -28 inHg
